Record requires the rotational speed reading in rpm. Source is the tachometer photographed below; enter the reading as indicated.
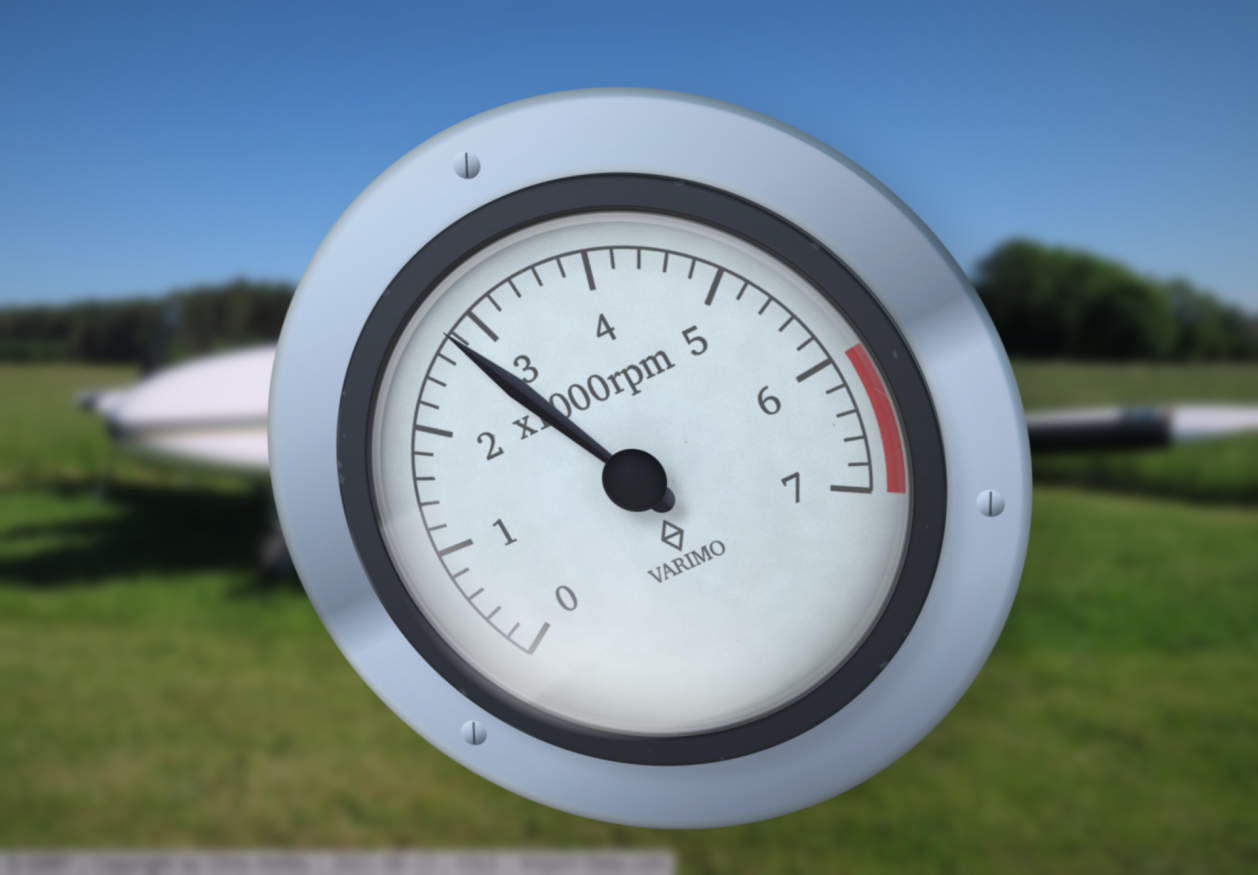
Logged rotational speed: 2800 rpm
